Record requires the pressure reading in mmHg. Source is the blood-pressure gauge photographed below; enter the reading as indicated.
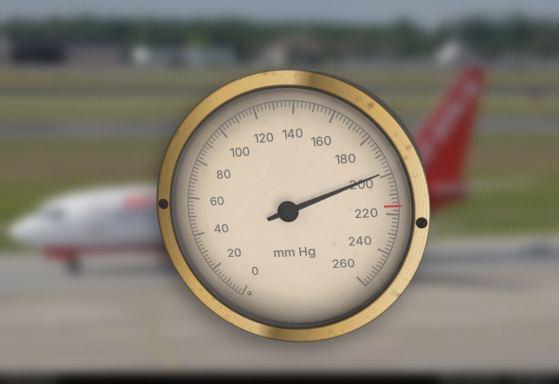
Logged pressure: 198 mmHg
